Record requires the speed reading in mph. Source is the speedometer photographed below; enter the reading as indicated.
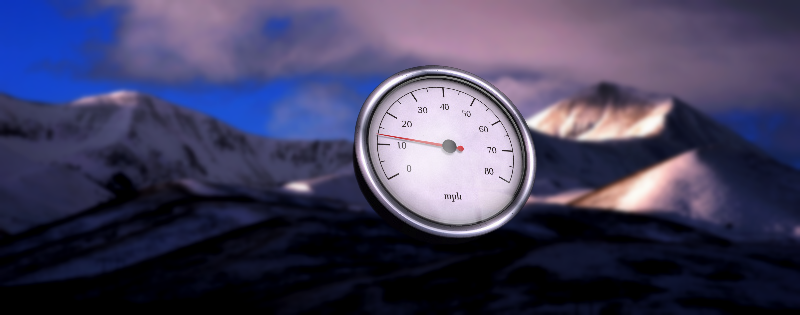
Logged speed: 12.5 mph
